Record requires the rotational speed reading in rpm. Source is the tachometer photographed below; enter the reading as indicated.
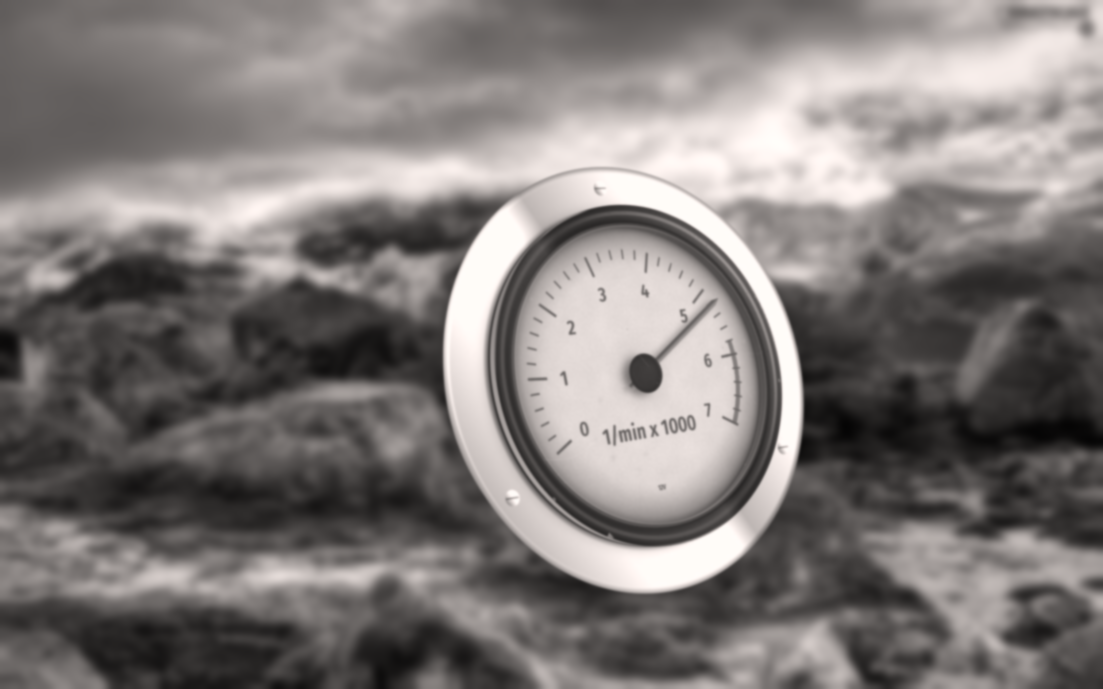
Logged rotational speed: 5200 rpm
